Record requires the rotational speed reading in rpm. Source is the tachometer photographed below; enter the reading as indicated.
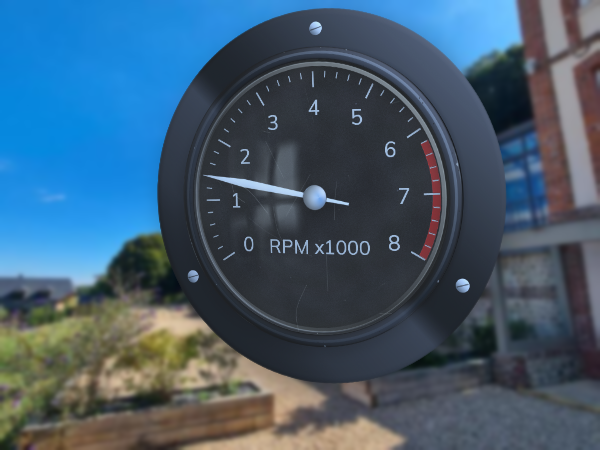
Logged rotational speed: 1400 rpm
